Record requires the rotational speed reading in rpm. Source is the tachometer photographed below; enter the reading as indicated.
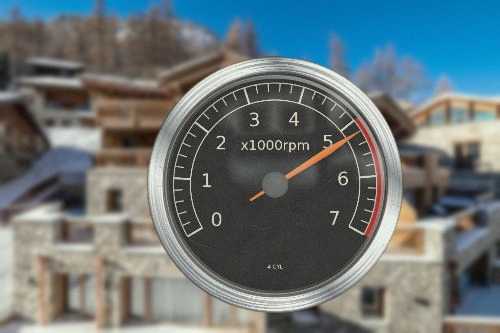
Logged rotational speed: 5200 rpm
